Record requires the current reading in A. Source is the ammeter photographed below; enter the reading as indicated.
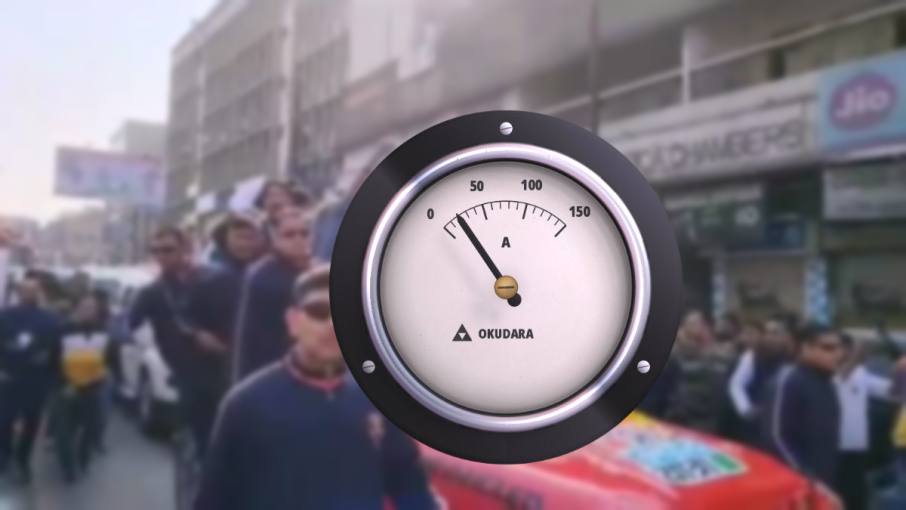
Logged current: 20 A
